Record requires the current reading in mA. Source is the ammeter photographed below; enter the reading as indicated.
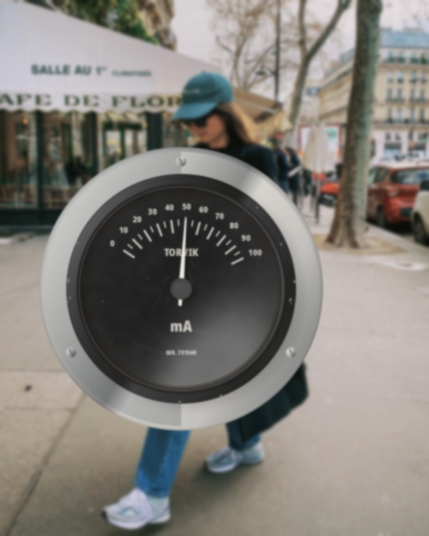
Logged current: 50 mA
